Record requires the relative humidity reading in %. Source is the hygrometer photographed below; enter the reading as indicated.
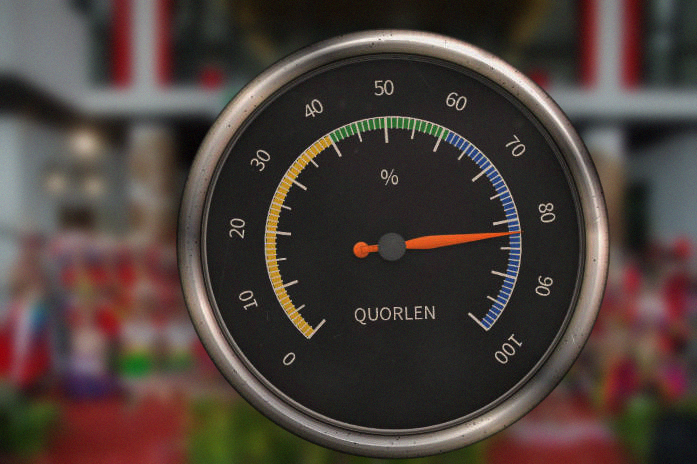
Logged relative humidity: 82 %
